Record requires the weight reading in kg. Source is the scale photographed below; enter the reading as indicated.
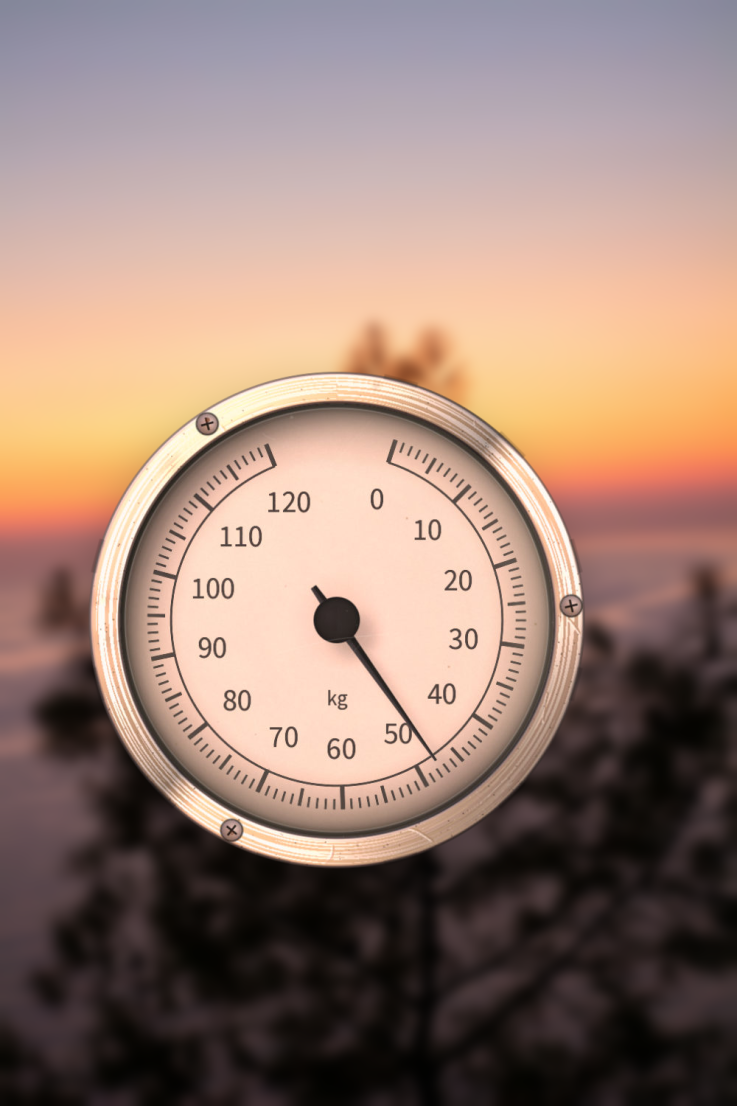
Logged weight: 47.5 kg
